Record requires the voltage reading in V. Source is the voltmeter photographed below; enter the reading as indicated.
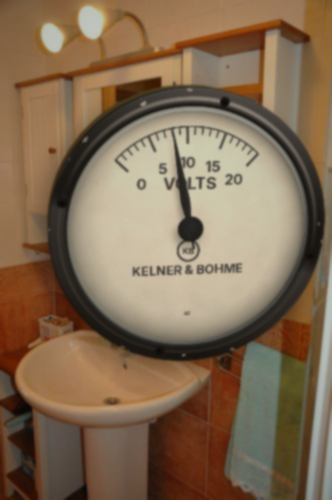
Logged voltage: 8 V
